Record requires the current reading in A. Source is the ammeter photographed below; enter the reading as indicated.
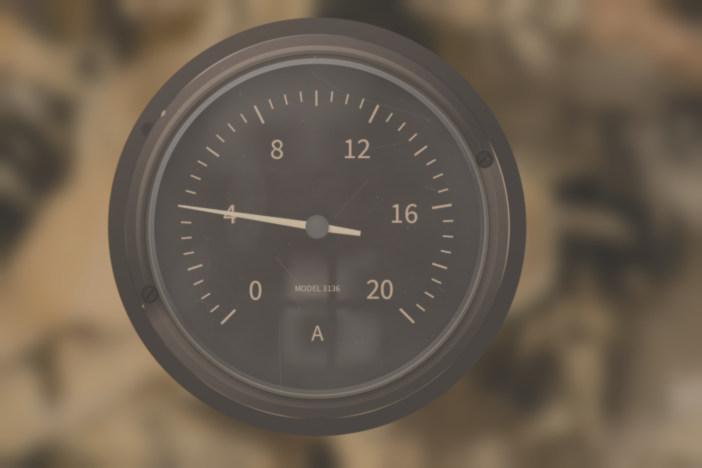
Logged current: 4 A
